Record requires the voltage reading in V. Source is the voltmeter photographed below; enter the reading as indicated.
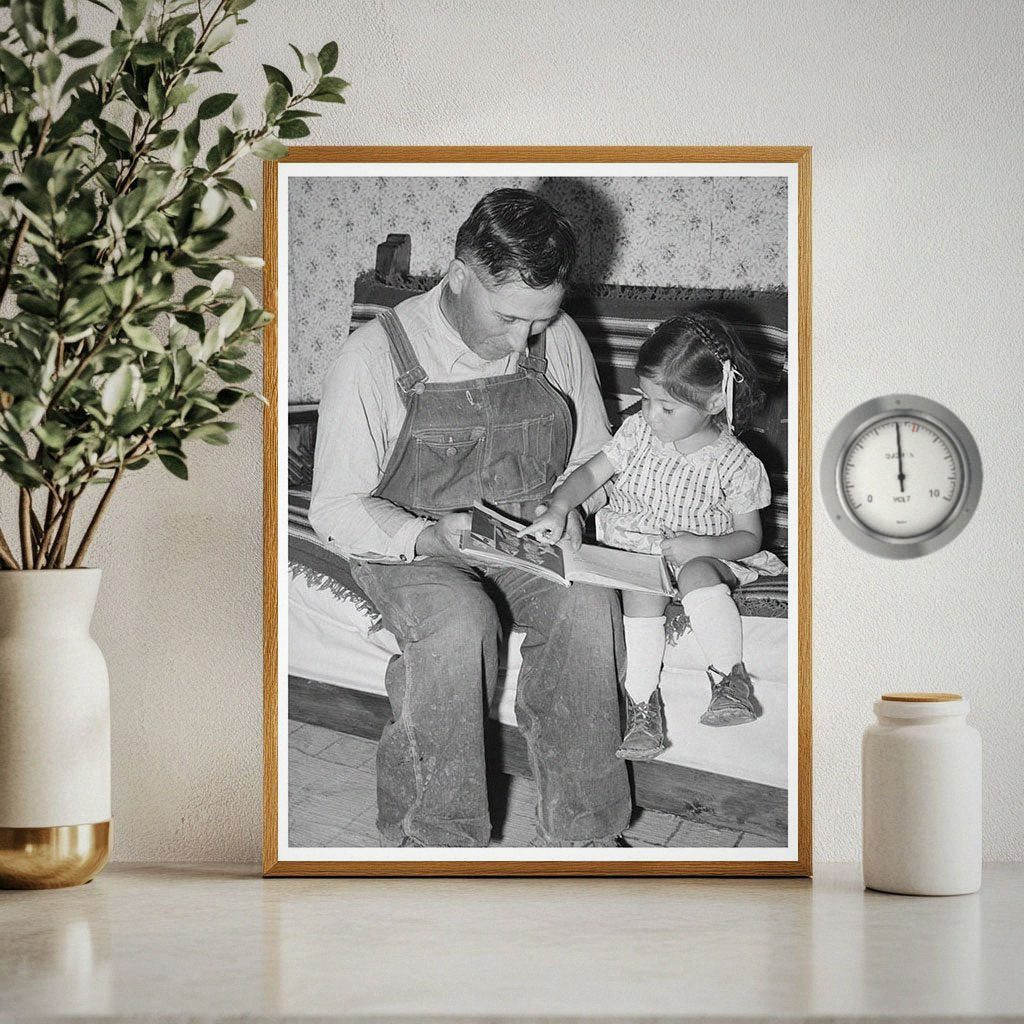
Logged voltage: 5 V
